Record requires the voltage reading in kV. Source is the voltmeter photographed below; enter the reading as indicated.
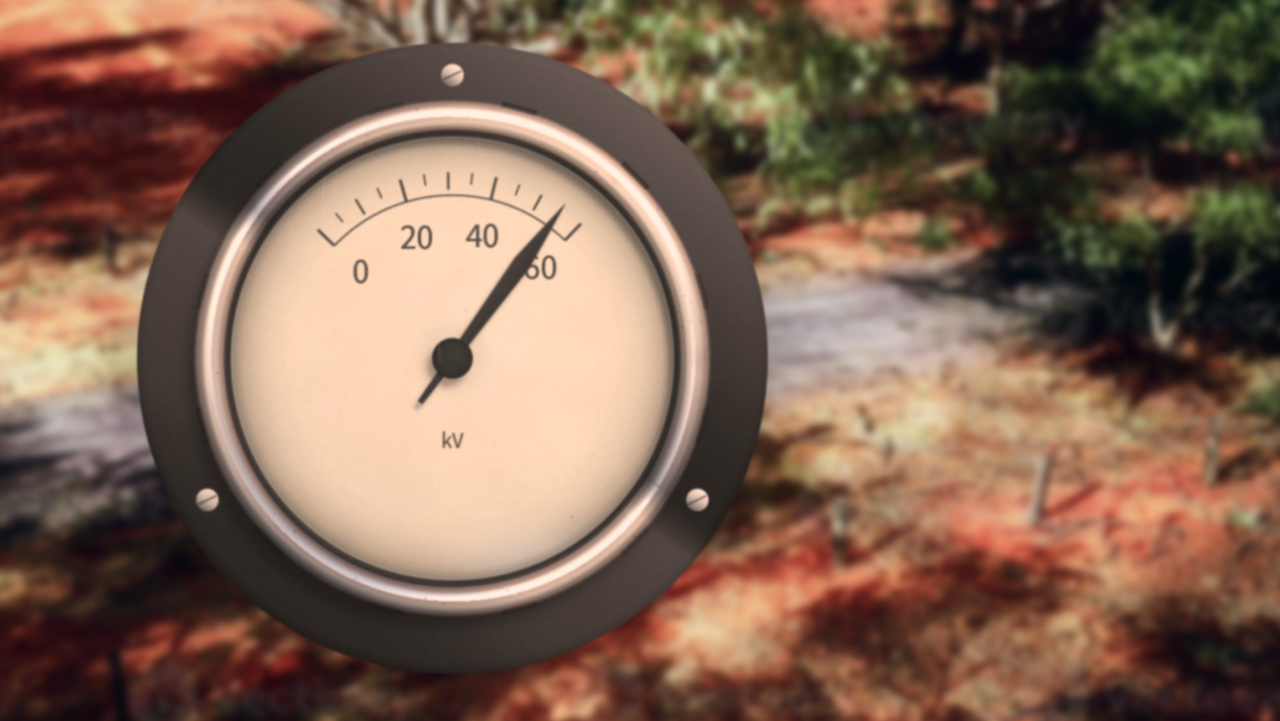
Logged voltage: 55 kV
